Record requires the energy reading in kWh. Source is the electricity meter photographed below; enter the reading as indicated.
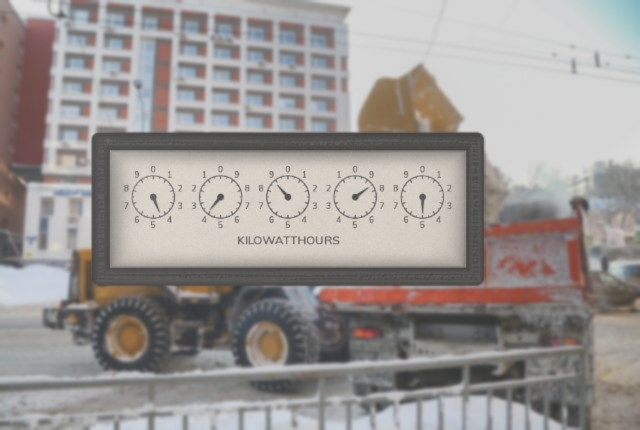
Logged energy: 43885 kWh
